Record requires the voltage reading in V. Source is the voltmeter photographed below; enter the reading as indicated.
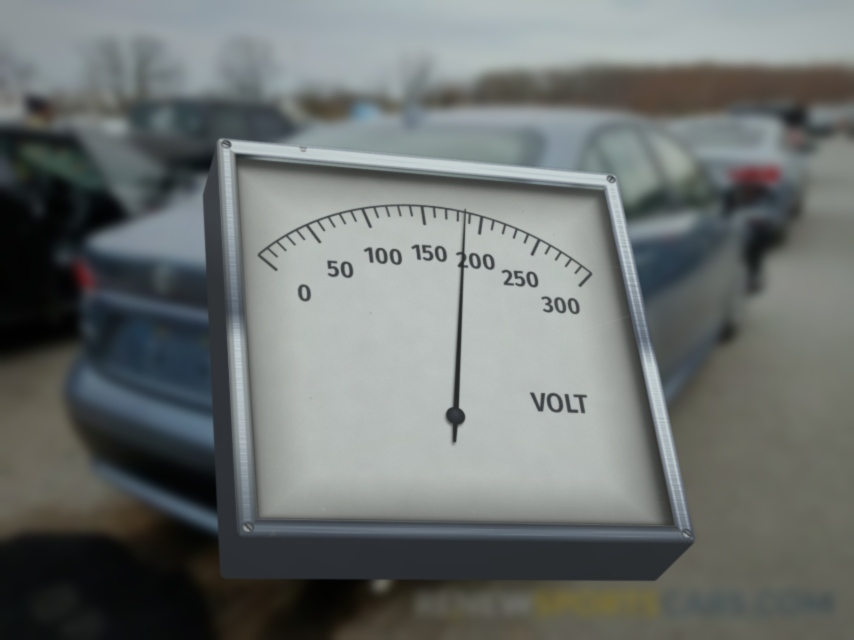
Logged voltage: 185 V
